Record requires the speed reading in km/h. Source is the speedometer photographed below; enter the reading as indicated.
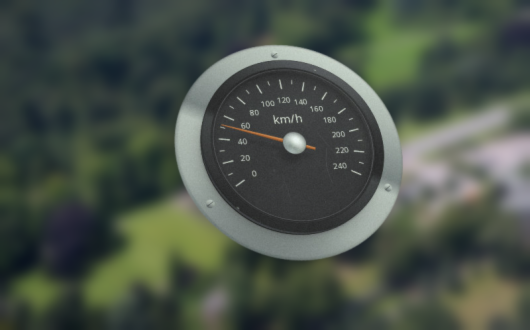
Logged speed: 50 km/h
